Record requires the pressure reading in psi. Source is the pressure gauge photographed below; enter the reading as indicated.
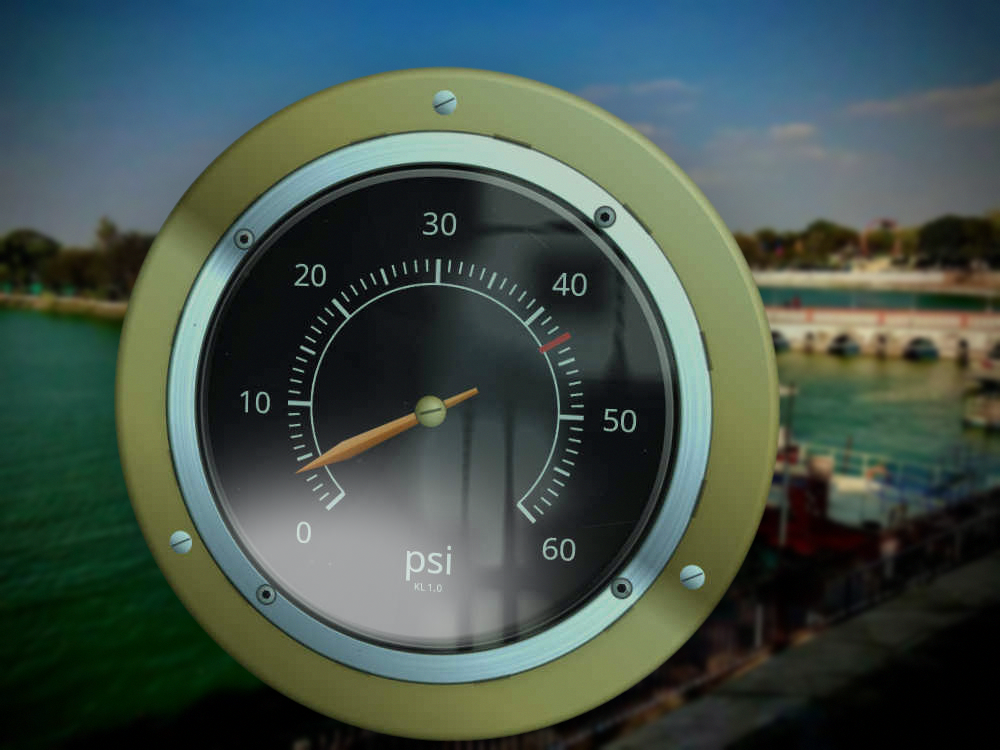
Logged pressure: 4 psi
